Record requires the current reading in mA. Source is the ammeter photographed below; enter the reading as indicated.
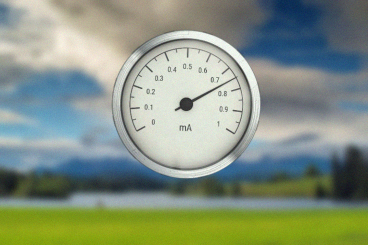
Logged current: 0.75 mA
